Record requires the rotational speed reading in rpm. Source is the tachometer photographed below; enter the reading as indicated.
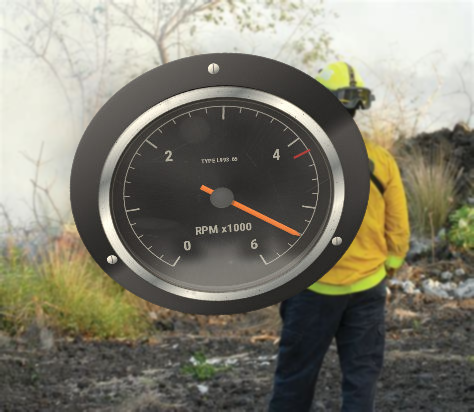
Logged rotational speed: 5400 rpm
